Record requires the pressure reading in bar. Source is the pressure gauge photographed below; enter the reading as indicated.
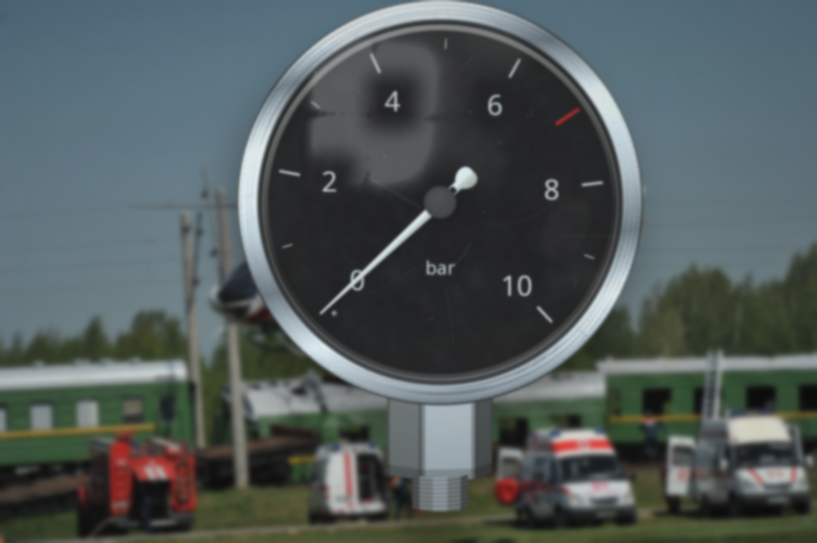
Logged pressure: 0 bar
